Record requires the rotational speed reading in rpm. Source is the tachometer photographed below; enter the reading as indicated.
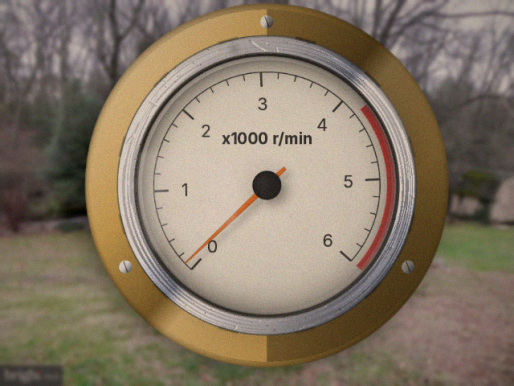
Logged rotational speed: 100 rpm
